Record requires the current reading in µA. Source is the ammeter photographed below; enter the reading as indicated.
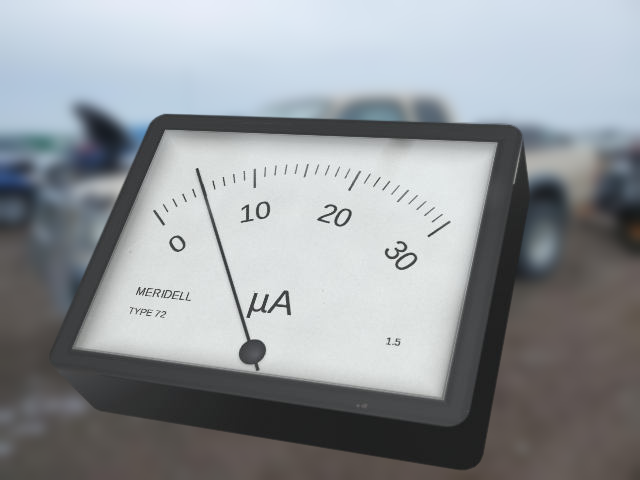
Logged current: 5 µA
